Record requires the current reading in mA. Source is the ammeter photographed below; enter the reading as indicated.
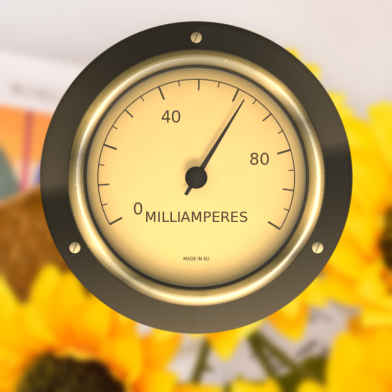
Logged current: 62.5 mA
